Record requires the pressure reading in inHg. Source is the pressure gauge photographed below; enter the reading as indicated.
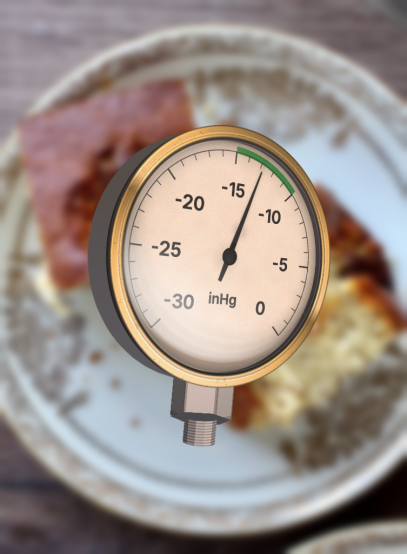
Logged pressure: -13 inHg
